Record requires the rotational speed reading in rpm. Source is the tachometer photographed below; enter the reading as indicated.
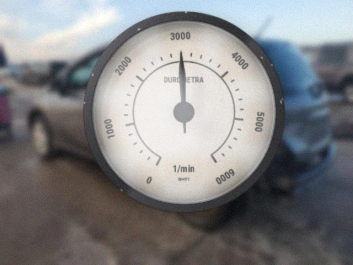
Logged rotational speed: 3000 rpm
